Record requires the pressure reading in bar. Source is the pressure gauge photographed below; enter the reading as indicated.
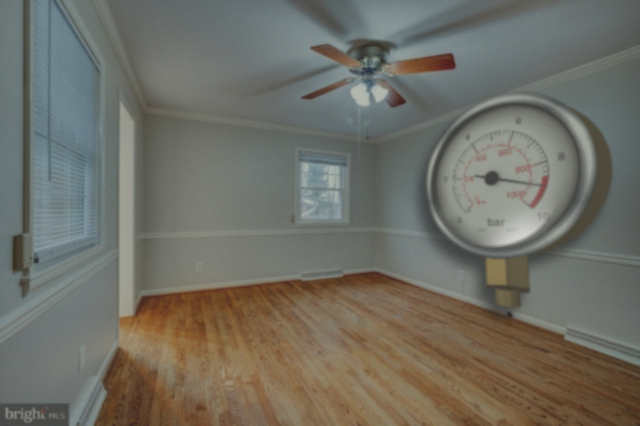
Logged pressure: 9 bar
